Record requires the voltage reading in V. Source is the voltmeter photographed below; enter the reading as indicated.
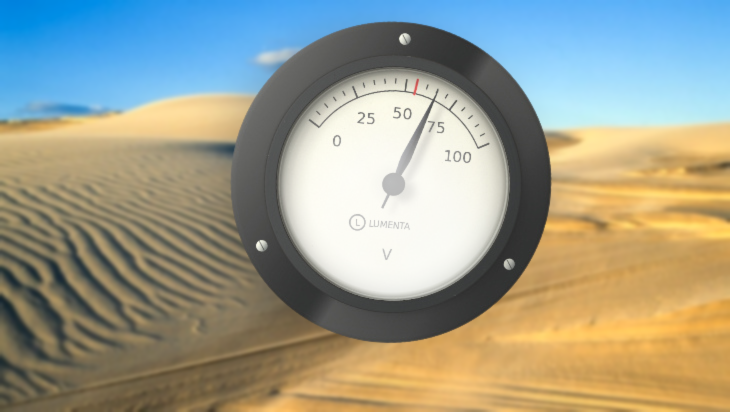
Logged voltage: 65 V
